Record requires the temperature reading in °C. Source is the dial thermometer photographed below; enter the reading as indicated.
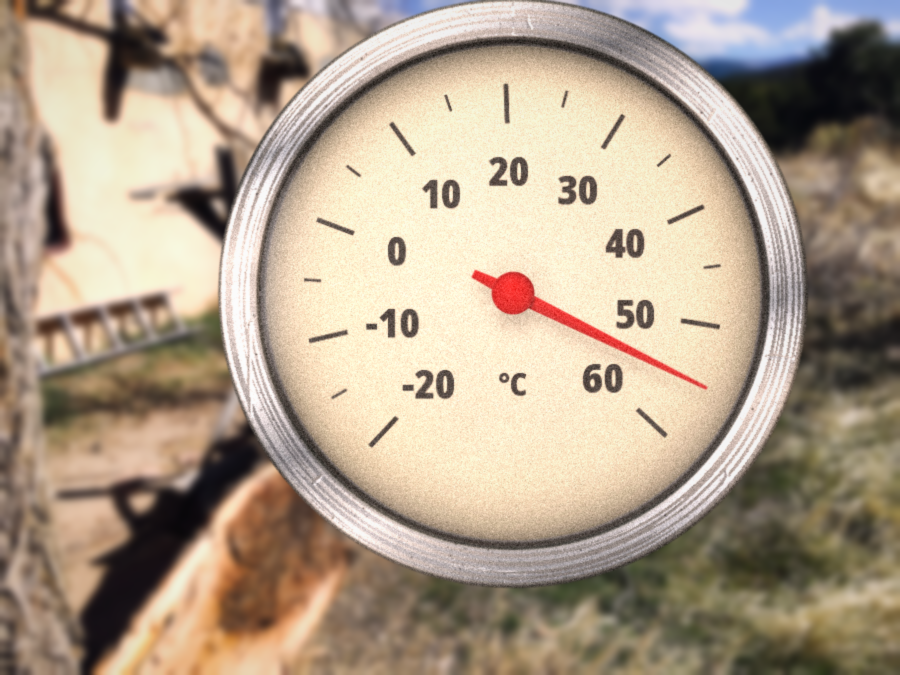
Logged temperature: 55 °C
